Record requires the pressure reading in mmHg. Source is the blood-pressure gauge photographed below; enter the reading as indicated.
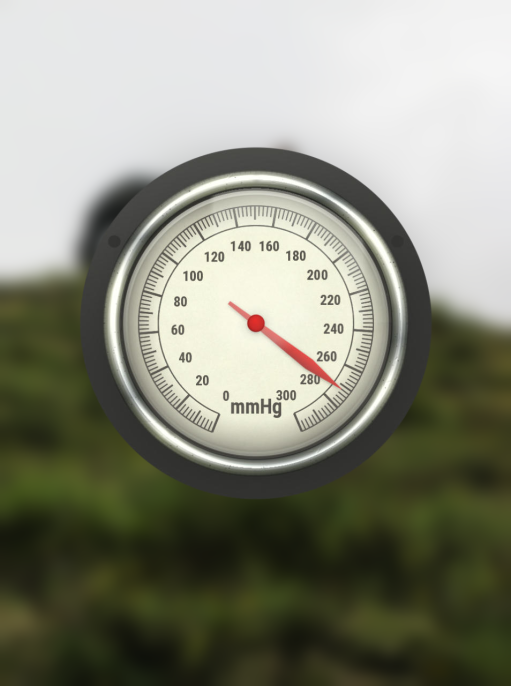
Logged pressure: 272 mmHg
